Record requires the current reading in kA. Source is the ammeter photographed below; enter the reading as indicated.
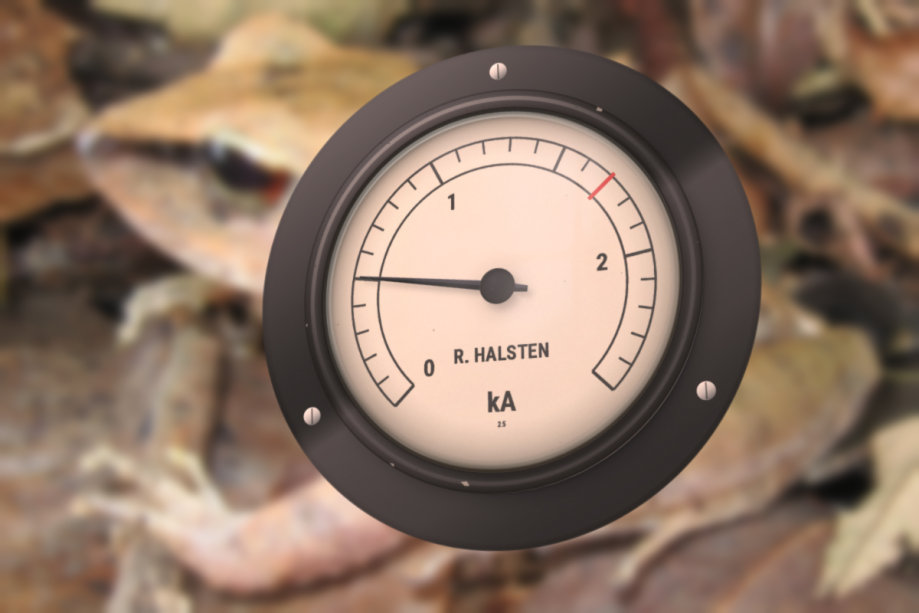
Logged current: 0.5 kA
